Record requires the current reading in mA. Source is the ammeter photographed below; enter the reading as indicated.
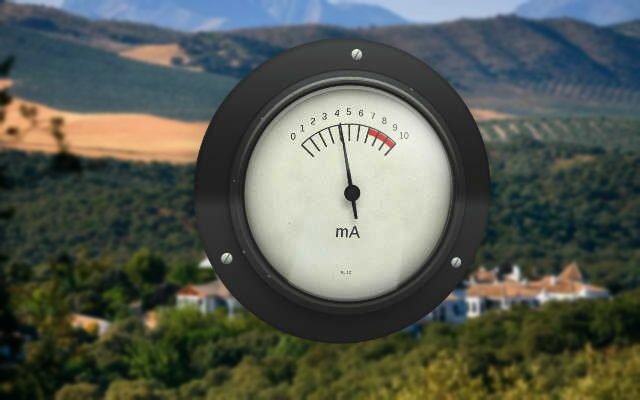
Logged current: 4 mA
